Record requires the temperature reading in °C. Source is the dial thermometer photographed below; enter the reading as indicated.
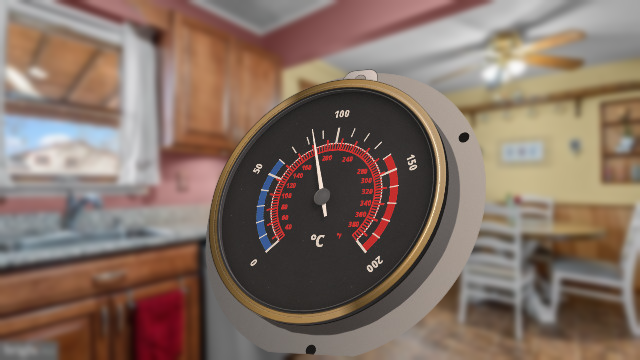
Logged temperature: 85 °C
